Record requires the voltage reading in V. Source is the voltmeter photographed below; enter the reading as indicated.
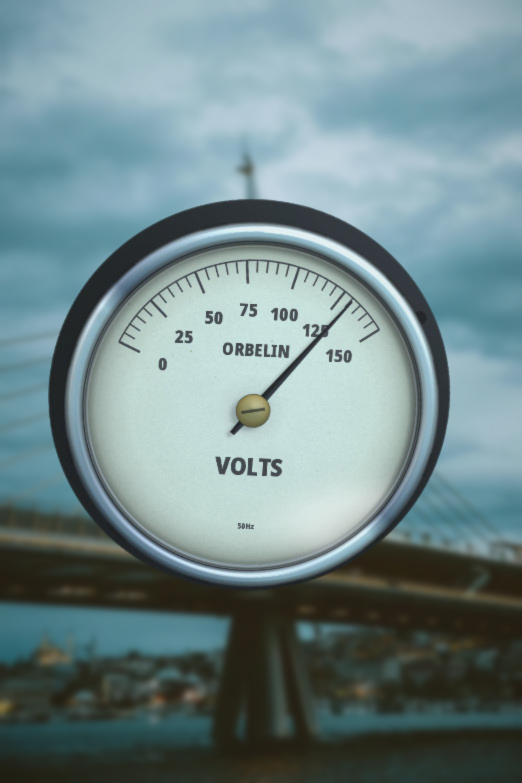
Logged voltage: 130 V
